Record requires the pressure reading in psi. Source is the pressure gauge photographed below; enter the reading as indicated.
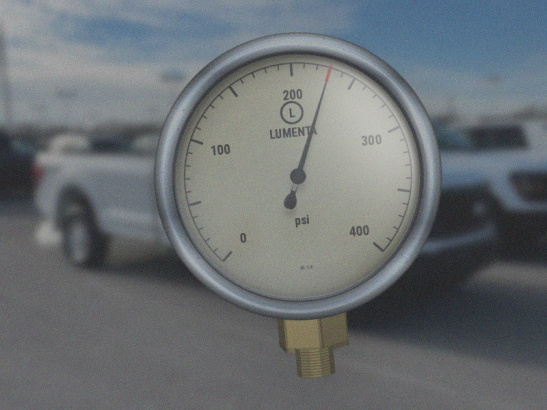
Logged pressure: 230 psi
